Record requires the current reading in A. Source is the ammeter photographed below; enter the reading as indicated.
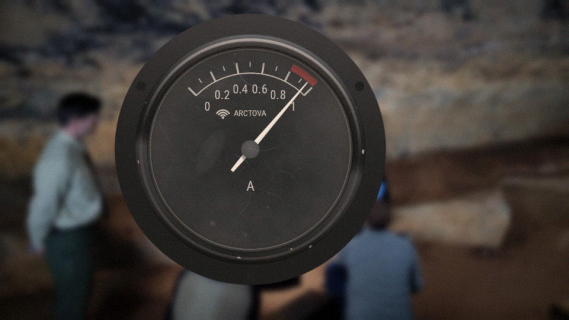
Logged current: 0.95 A
